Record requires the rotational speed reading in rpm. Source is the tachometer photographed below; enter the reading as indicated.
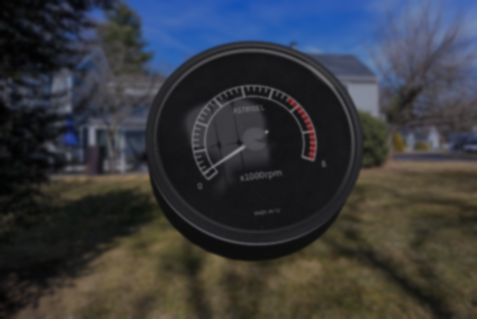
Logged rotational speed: 200 rpm
